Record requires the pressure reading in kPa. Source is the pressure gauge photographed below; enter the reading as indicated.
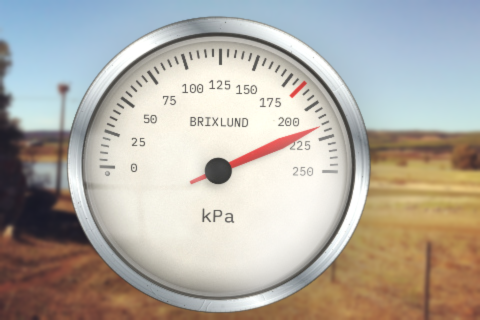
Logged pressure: 215 kPa
